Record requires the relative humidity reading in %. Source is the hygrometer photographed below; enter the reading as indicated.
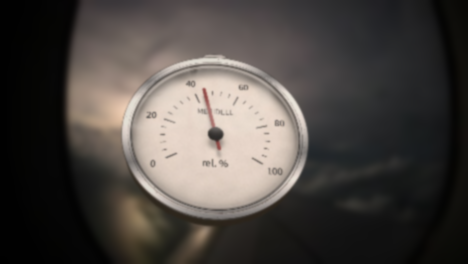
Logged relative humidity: 44 %
